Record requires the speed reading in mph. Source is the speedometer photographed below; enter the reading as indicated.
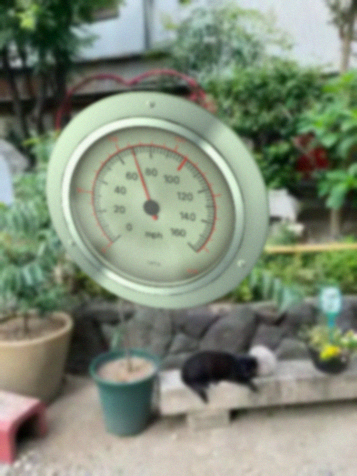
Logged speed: 70 mph
